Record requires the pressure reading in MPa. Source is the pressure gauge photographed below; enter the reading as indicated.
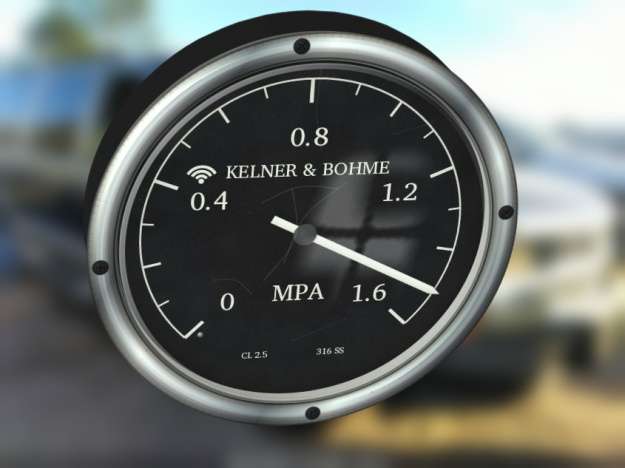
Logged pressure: 1.5 MPa
